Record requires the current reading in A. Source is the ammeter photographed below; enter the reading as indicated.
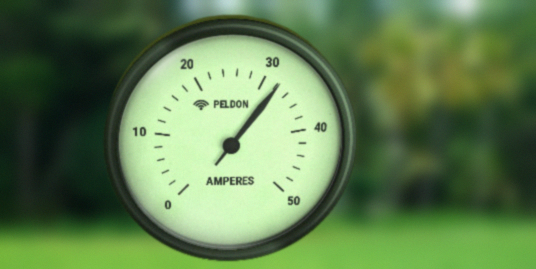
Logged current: 32 A
